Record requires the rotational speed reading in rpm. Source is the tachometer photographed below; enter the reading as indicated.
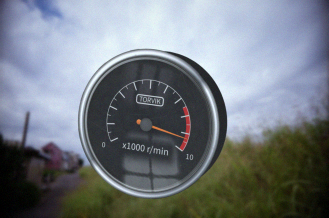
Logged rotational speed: 9250 rpm
